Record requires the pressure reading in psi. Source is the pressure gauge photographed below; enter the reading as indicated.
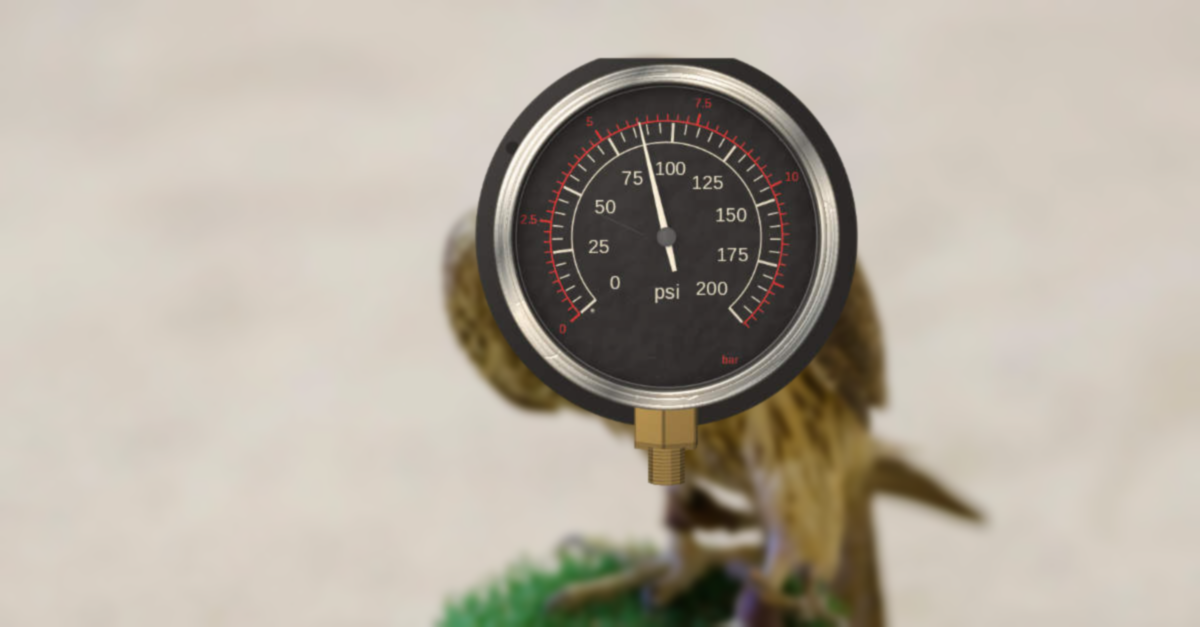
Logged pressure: 87.5 psi
